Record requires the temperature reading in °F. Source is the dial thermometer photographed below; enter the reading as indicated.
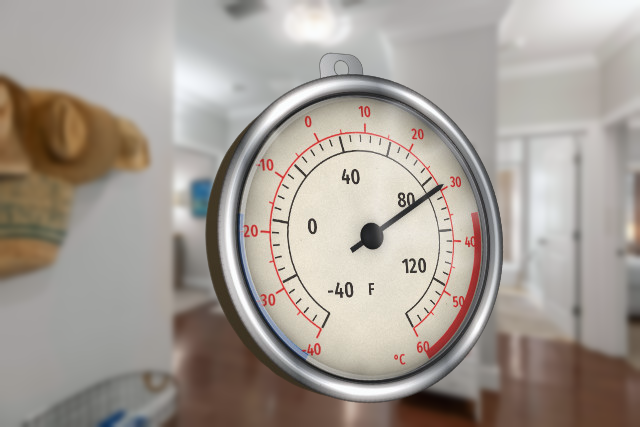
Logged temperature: 84 °F
